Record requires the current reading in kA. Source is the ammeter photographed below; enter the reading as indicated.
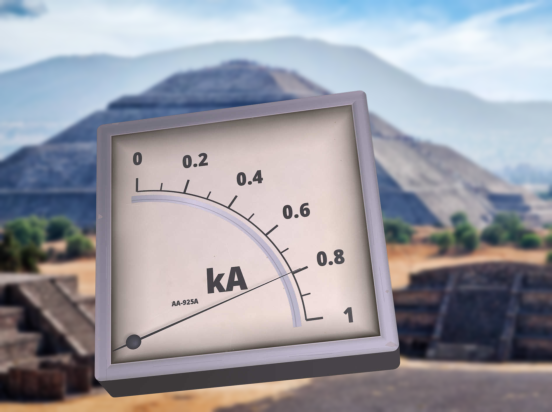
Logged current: 0.8 kA
